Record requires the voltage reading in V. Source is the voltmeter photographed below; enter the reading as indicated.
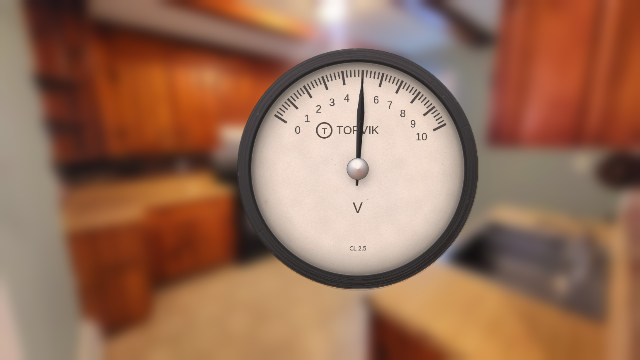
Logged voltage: 5 V
